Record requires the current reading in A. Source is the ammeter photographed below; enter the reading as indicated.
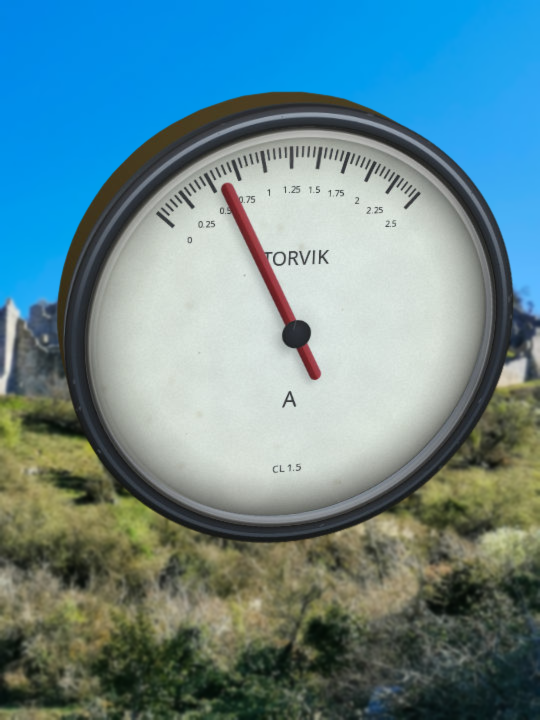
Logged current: 0.6 A
